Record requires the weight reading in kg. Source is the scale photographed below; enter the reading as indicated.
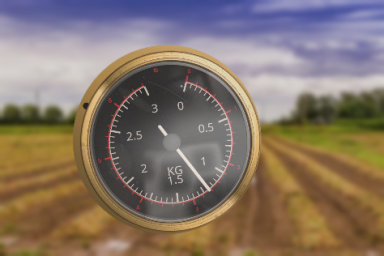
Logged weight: 1.2 kg
